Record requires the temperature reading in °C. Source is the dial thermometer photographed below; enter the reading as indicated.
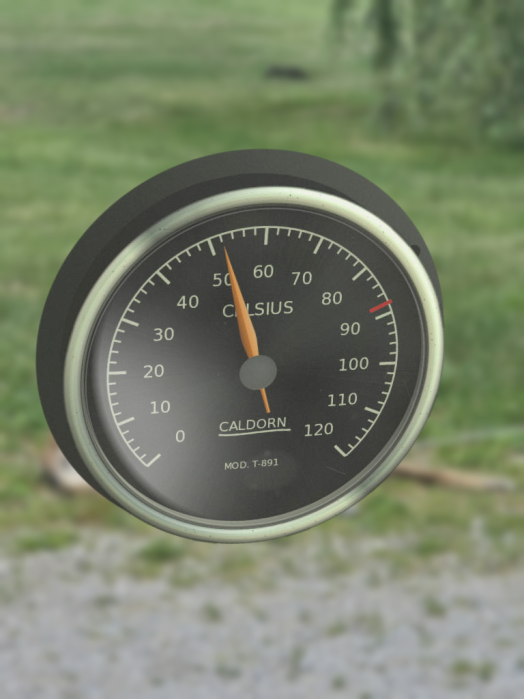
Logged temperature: 52 °C
